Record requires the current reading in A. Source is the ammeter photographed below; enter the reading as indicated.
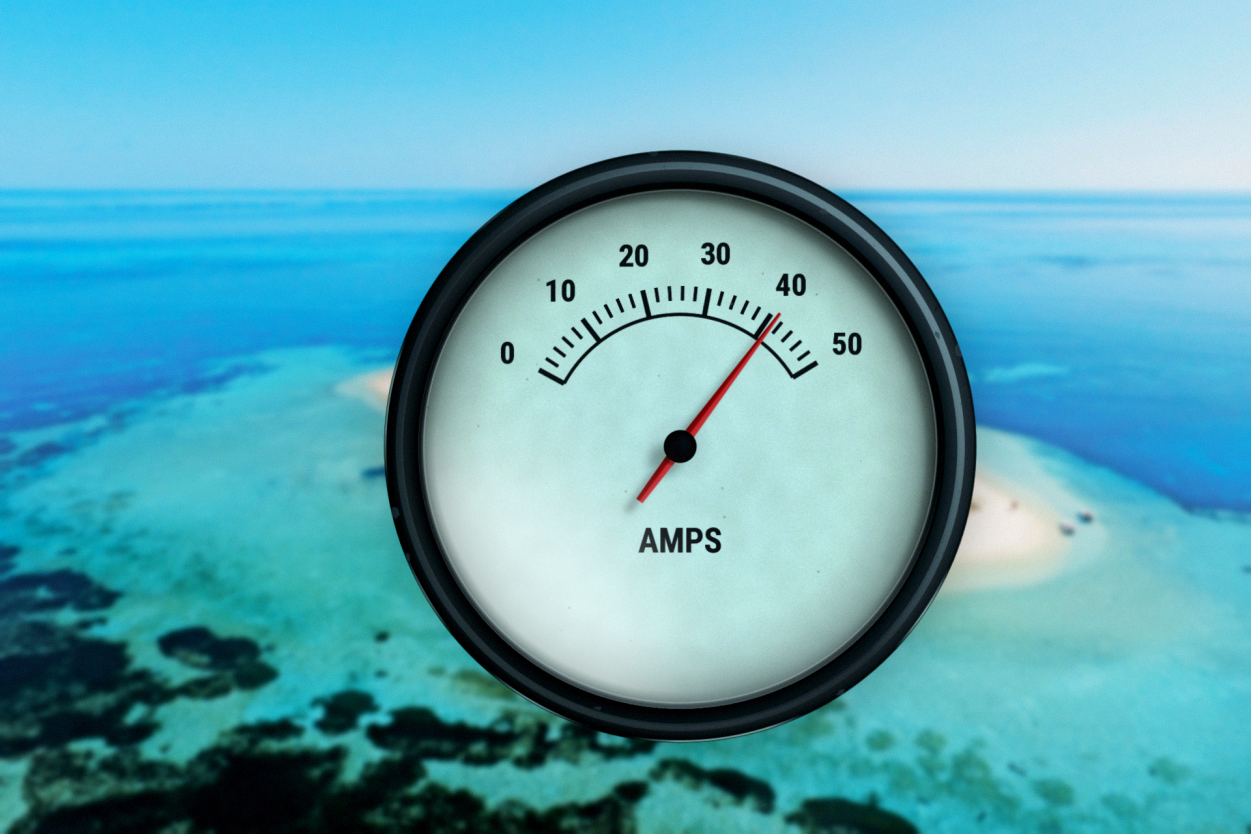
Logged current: 41 A
